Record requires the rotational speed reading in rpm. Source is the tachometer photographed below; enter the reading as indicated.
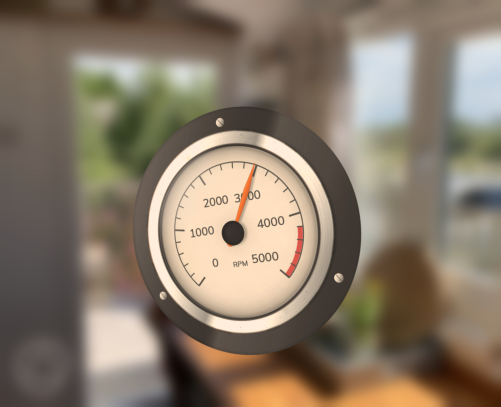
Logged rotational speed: 3000 rpm
